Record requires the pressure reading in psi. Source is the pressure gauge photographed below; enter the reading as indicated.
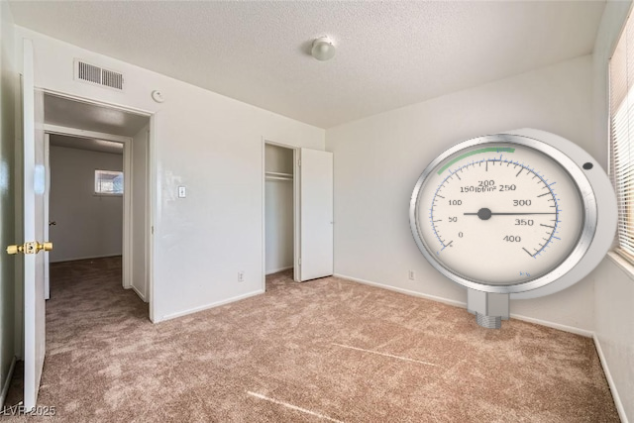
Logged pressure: 330 psi
